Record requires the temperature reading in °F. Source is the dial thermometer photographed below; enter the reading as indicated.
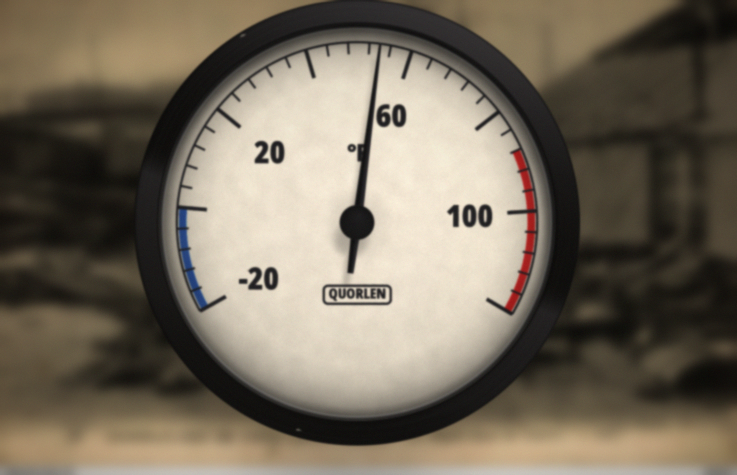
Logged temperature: 54 °F
